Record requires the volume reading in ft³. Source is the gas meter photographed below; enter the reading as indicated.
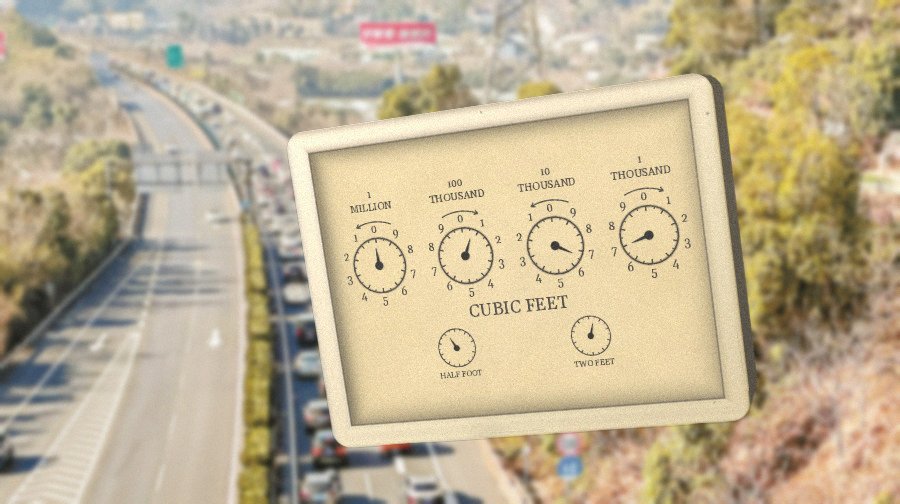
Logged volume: 6700 ft³
